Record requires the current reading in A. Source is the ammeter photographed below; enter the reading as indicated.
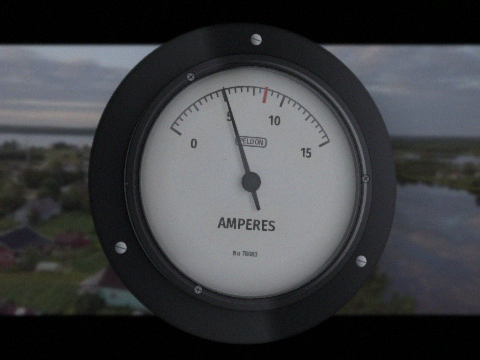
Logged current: 5 A
